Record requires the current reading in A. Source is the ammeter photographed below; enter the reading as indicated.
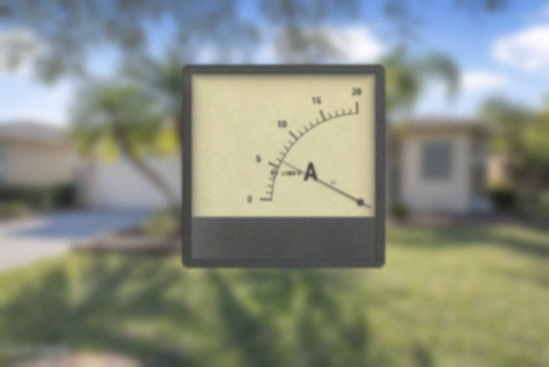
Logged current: 6 A
